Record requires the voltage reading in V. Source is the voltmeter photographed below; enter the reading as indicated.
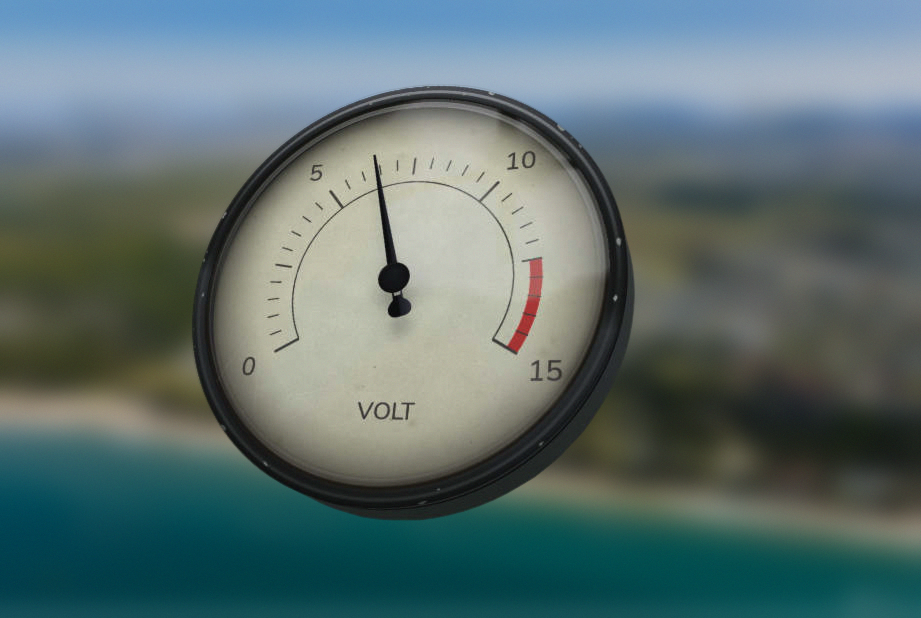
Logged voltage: 6.5 V
